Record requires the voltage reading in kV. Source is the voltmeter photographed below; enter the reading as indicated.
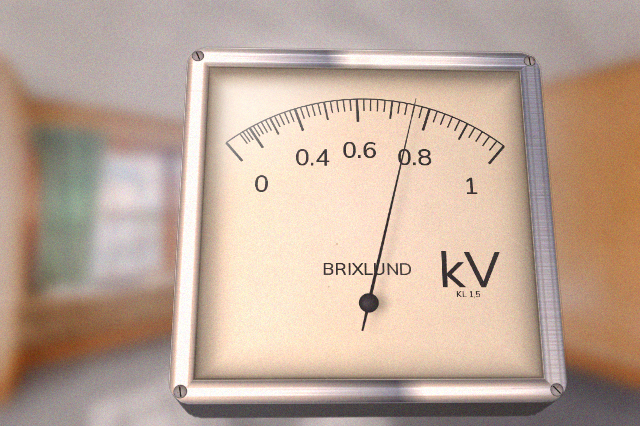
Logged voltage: 0.76 kV
